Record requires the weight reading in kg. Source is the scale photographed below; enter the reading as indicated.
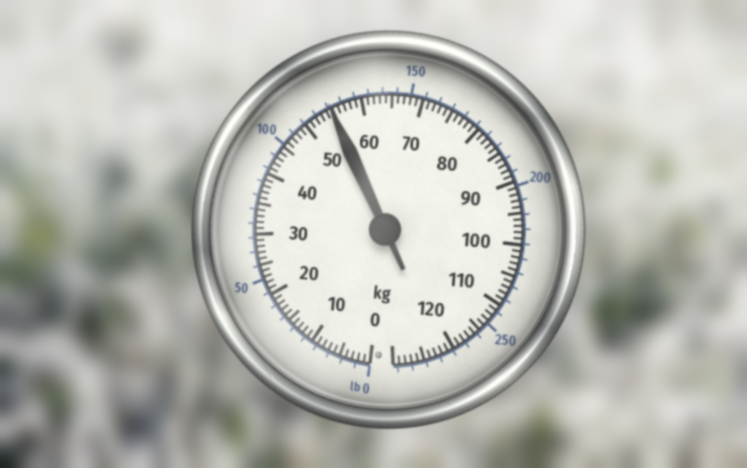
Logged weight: 55 kg
